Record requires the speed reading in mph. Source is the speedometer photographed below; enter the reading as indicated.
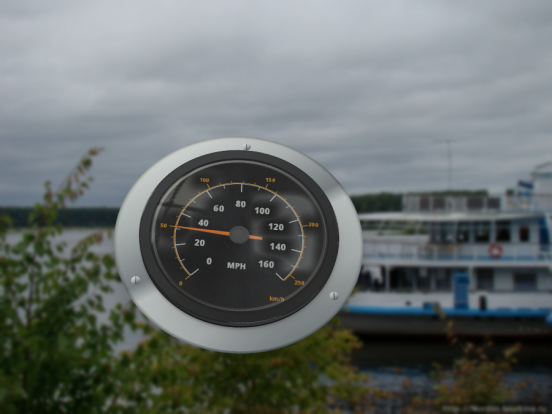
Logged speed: 30 mph
